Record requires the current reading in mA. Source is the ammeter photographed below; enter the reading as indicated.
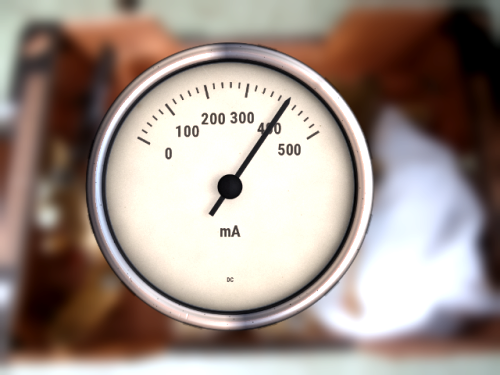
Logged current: 400 mA
